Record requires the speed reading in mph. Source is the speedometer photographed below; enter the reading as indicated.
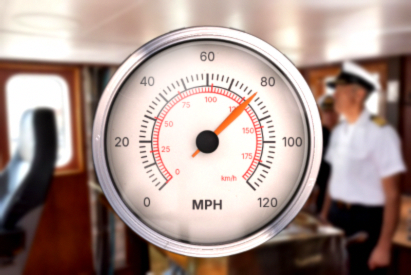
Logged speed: 80 mph
